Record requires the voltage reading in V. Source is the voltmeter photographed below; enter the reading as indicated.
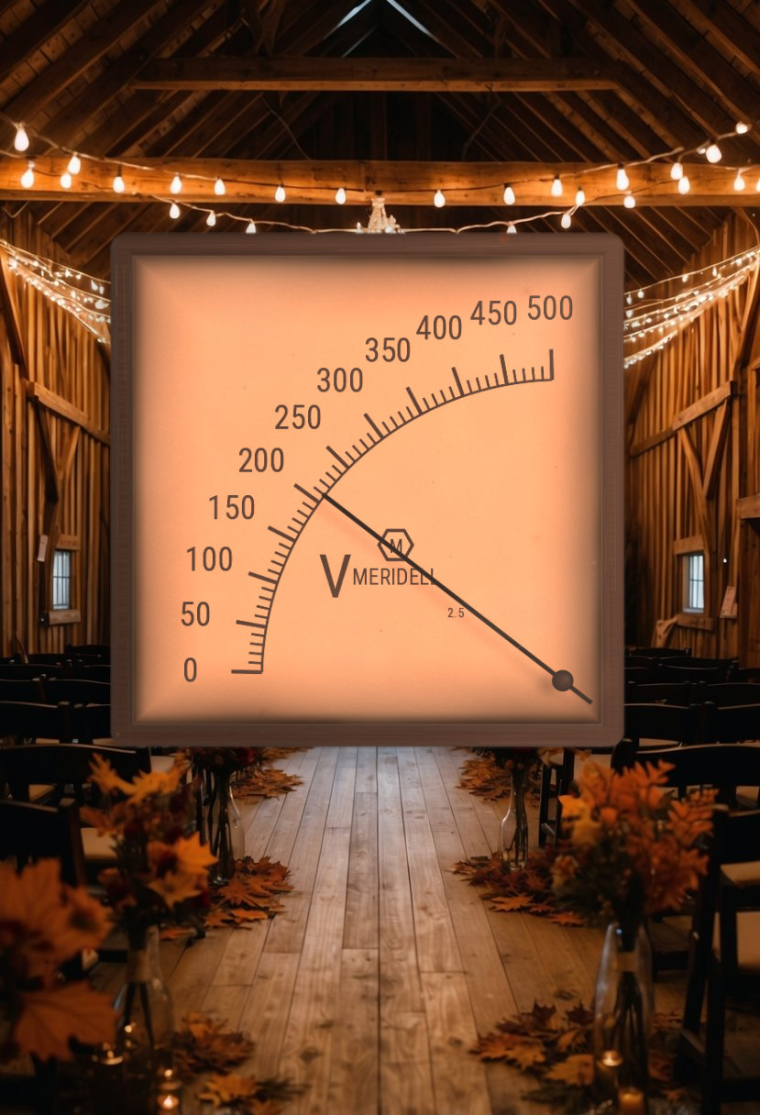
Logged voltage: 210 V
